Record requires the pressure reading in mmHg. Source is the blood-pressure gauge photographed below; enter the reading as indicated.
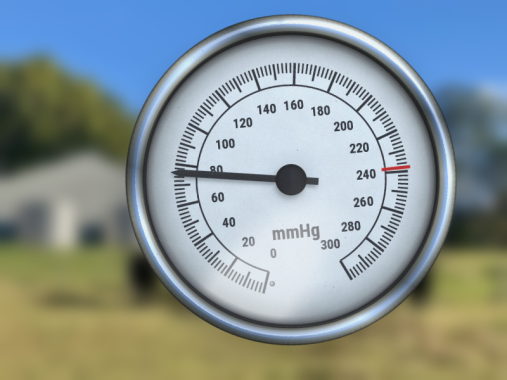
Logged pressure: 76 mmHg
